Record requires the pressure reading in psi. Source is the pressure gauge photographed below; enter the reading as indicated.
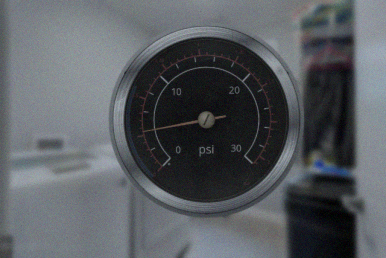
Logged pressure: 4 psi
